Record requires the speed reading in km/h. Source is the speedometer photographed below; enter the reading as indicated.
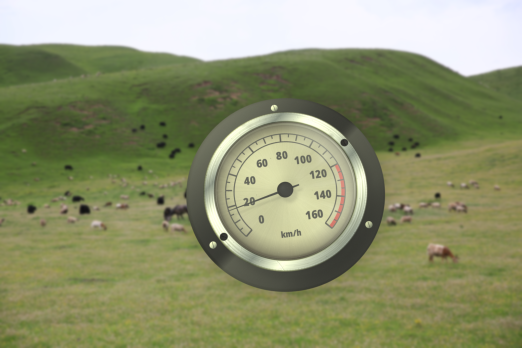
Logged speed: 17.5 km/h
